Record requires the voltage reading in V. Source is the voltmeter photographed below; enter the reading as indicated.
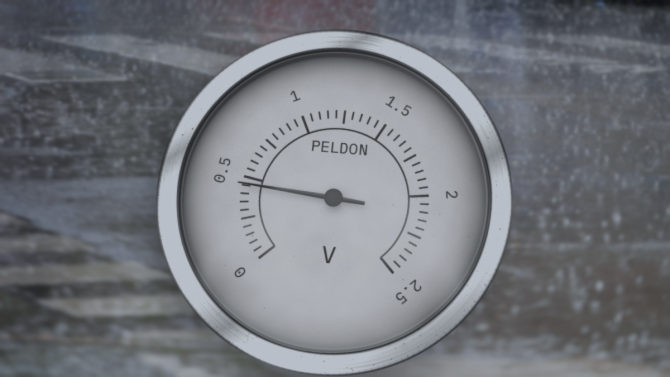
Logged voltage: 0.45 V
